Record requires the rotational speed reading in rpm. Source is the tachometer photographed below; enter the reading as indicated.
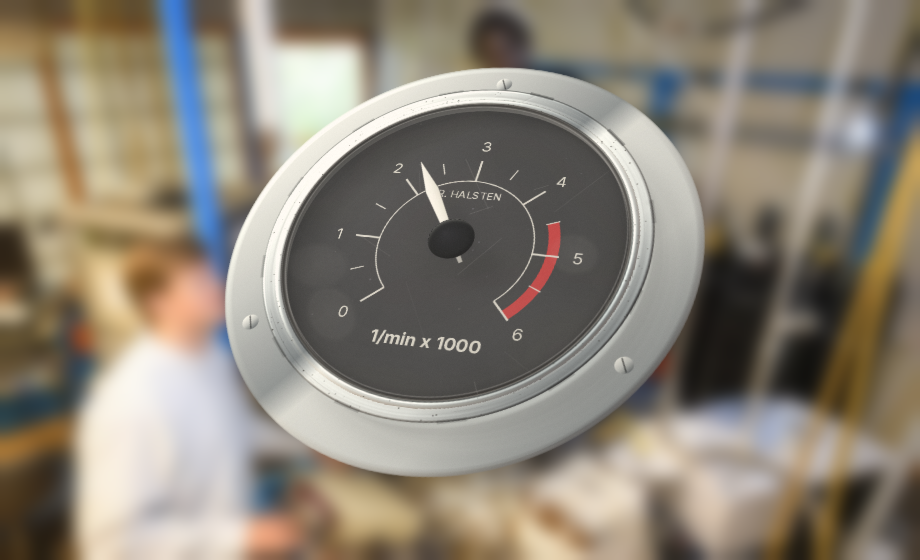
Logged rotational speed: 2250 rpm
